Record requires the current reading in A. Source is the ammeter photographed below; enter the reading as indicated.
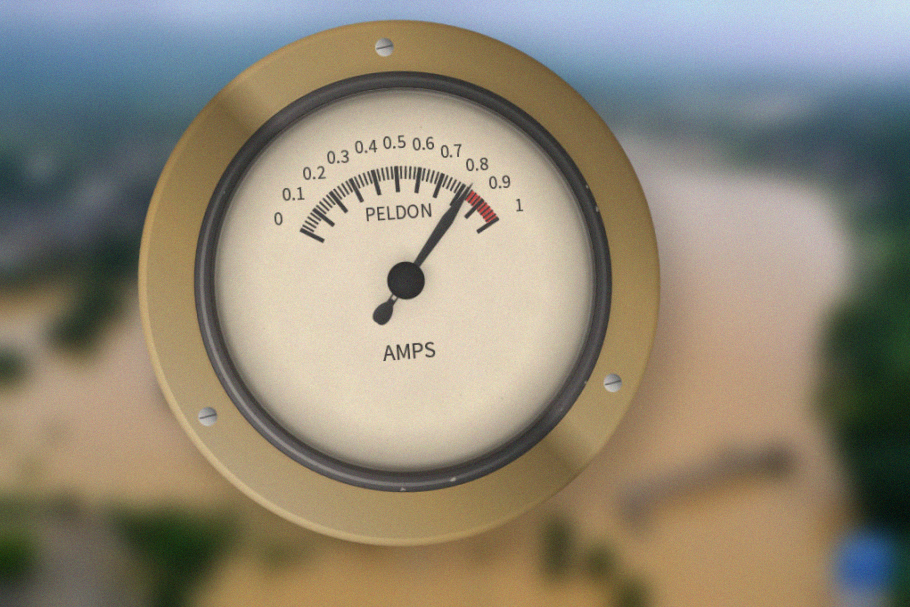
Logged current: 0.82 A
